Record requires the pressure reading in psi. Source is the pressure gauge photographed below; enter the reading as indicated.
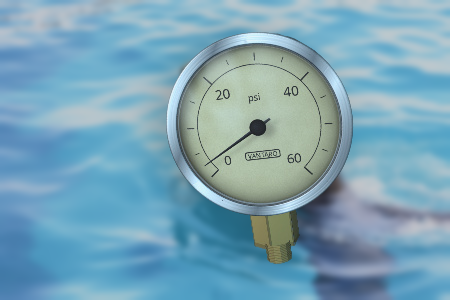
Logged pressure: 2.5 psi
